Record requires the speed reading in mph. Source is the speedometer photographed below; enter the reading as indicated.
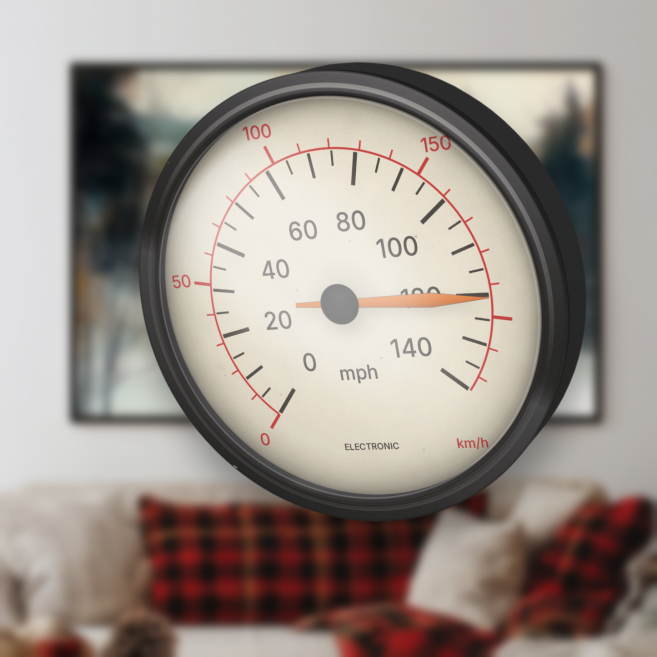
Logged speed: 120 mph
